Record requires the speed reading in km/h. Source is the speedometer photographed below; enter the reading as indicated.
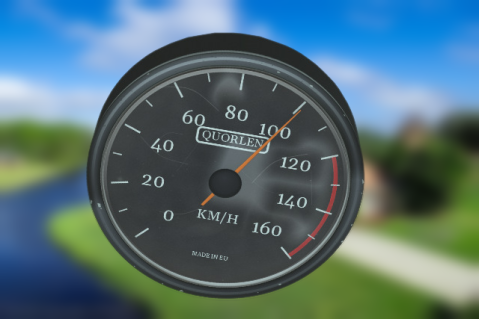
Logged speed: 100 km/h
